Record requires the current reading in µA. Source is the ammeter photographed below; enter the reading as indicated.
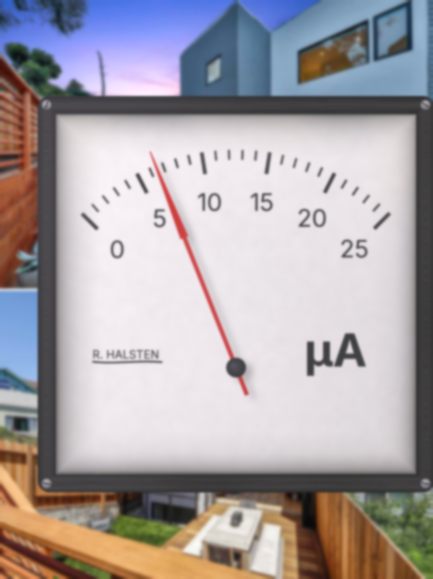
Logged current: 6.5 µA
